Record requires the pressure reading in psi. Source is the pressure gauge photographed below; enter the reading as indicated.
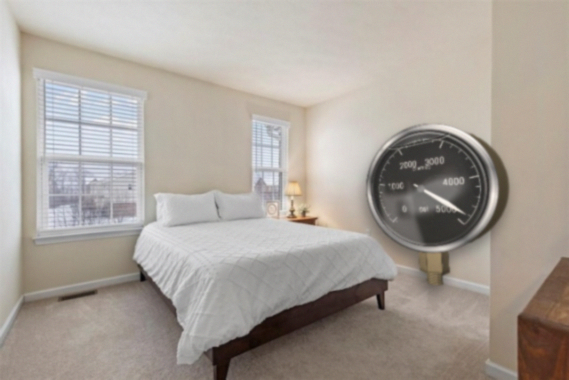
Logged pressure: 4800 psi
